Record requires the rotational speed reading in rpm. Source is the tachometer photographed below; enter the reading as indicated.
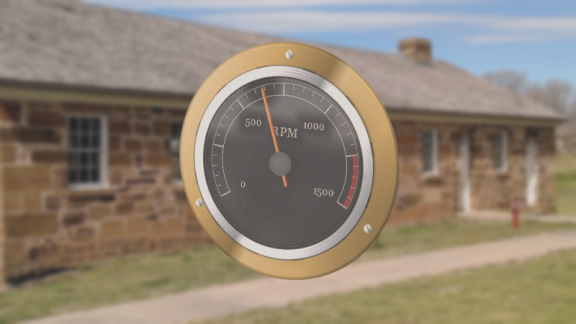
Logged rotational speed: 650 rpm
